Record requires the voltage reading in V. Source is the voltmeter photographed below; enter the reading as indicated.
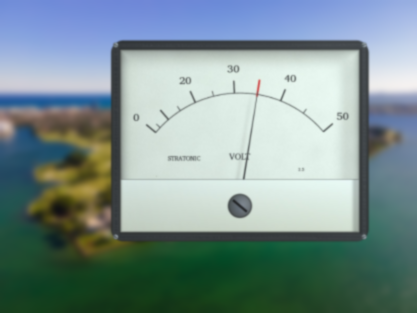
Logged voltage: 35 V
